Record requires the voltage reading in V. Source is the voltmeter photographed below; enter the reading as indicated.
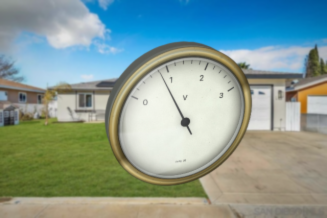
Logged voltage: 0.8 V
